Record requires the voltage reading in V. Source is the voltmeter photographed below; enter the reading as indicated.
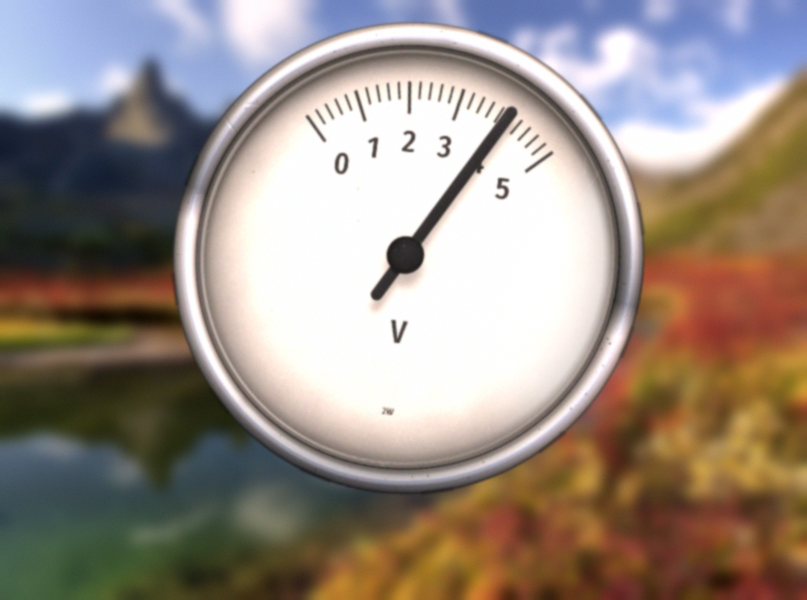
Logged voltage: 4 V
